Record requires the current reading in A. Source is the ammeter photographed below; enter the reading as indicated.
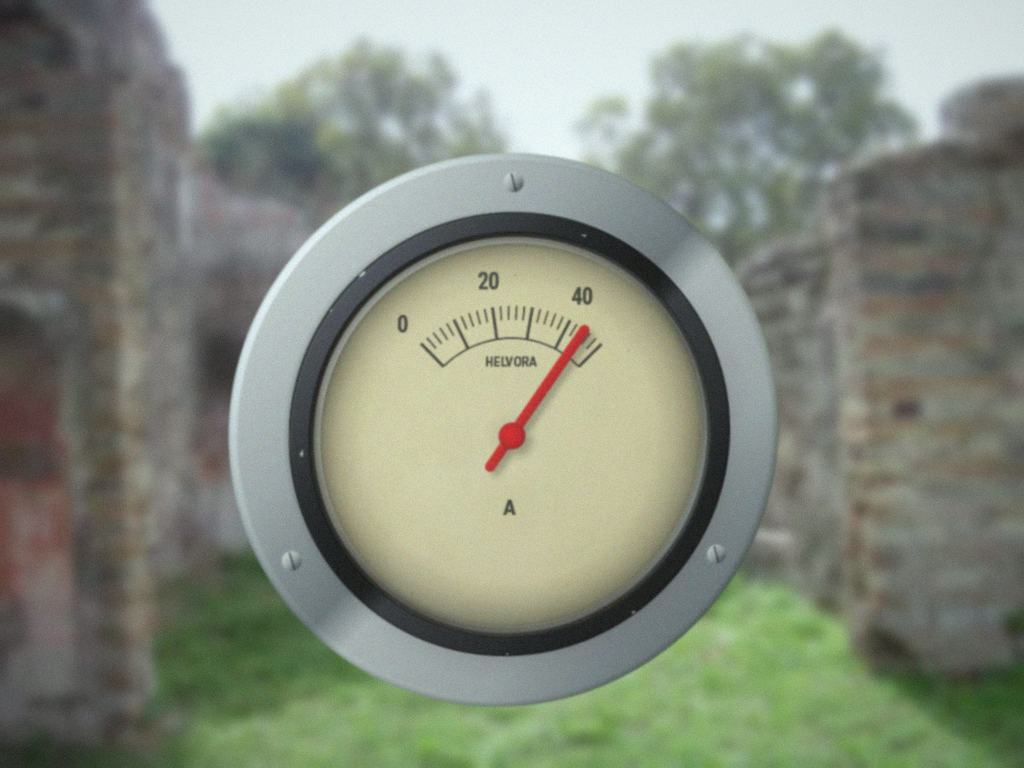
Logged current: 44 A
